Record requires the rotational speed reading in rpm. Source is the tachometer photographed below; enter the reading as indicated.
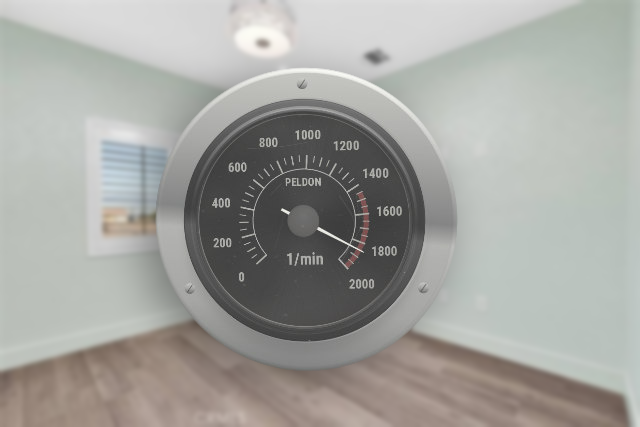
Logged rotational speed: 1850 rpm
